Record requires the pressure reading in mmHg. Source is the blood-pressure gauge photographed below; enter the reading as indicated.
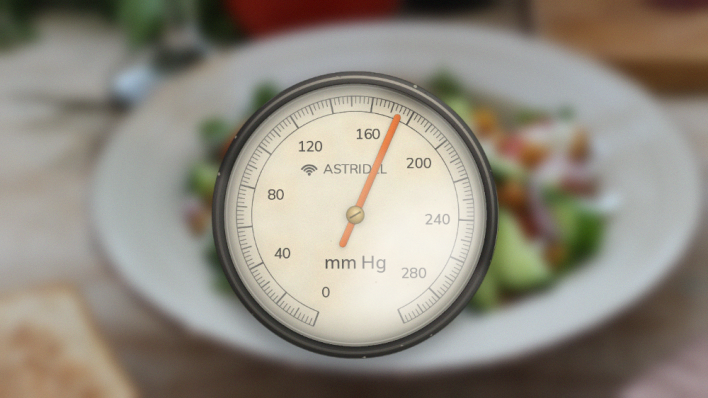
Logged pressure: 174 mmHg
